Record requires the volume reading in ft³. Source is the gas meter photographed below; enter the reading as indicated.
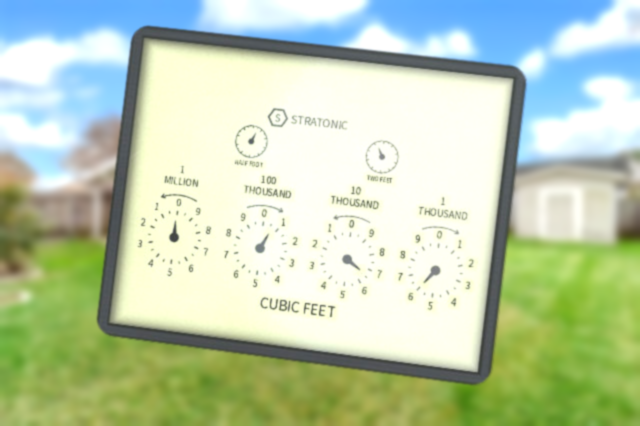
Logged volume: 6600 ft³
